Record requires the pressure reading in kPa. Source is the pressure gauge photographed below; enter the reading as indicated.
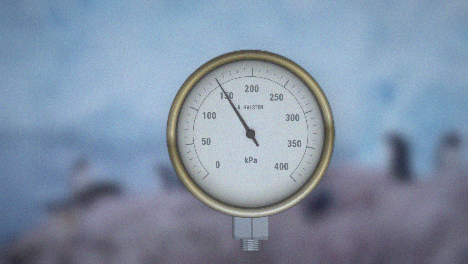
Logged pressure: 150 kPa
